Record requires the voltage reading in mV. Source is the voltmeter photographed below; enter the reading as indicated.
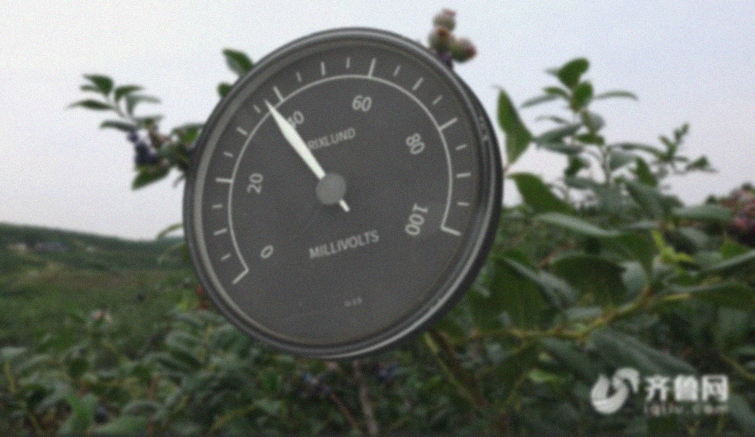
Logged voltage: 37.5 mV
